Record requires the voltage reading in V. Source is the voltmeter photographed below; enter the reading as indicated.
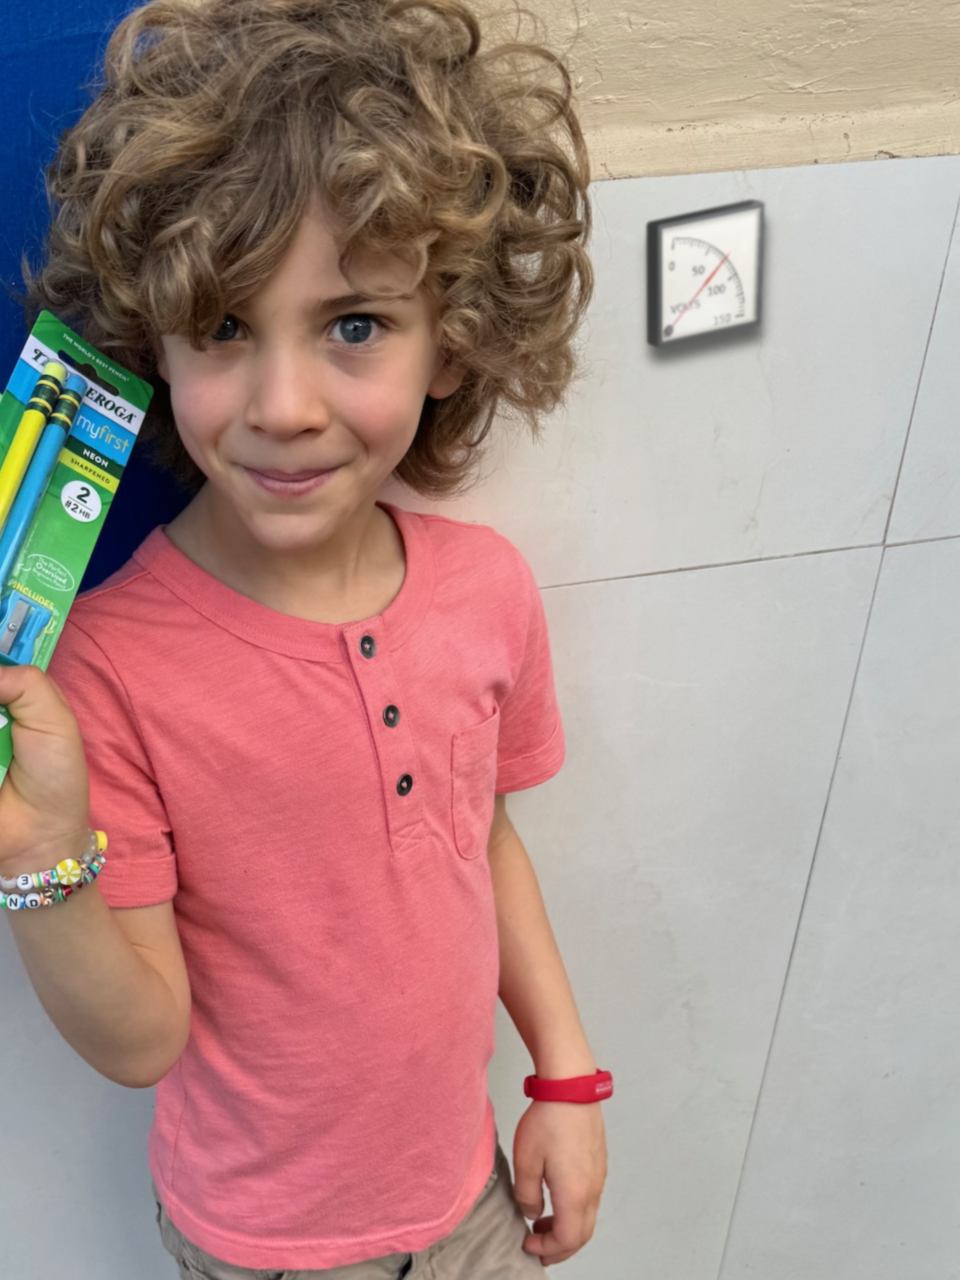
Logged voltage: 75 V
